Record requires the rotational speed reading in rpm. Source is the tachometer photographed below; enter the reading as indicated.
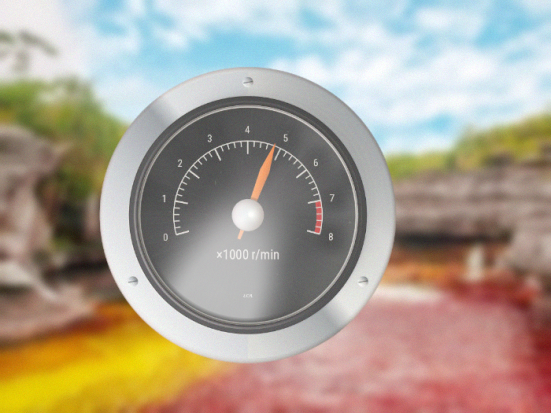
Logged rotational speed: 4800 rpm
